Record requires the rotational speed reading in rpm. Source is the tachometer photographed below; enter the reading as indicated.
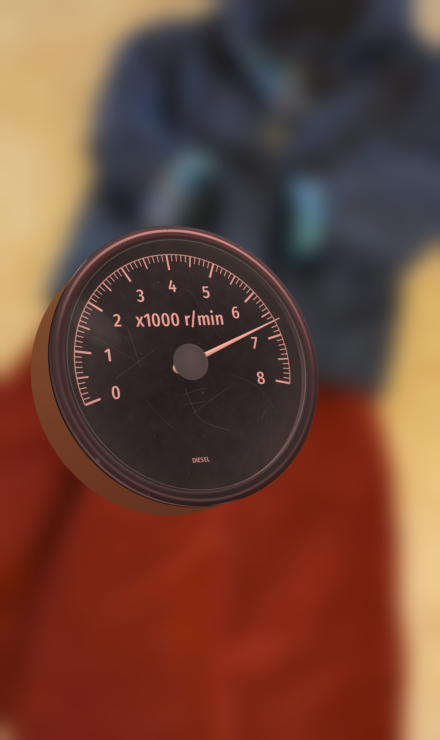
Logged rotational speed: 6700 rpm
